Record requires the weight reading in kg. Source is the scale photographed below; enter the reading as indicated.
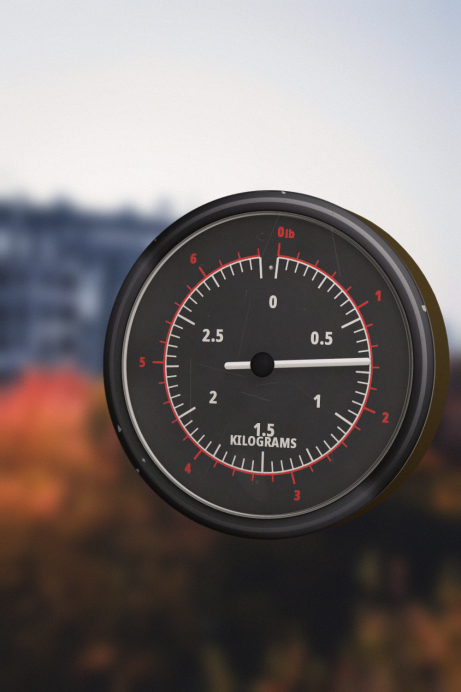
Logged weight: 0.7 kg
